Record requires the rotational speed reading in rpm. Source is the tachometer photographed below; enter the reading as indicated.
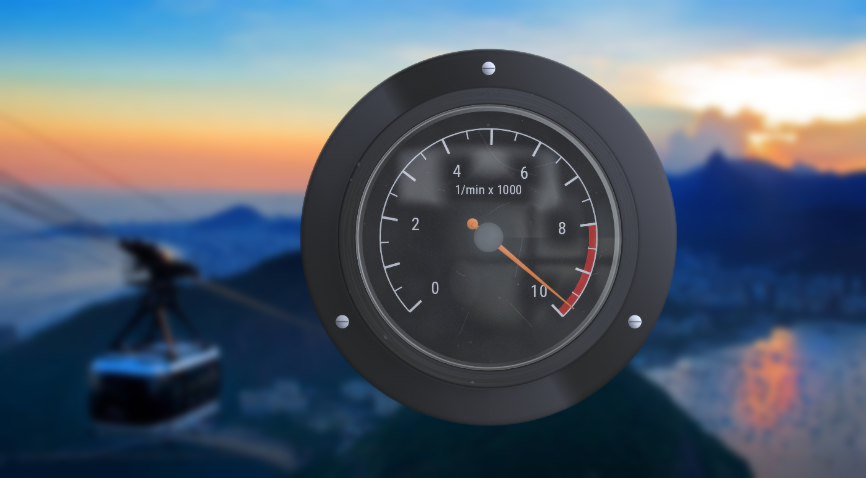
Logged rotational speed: 9750 rpm
